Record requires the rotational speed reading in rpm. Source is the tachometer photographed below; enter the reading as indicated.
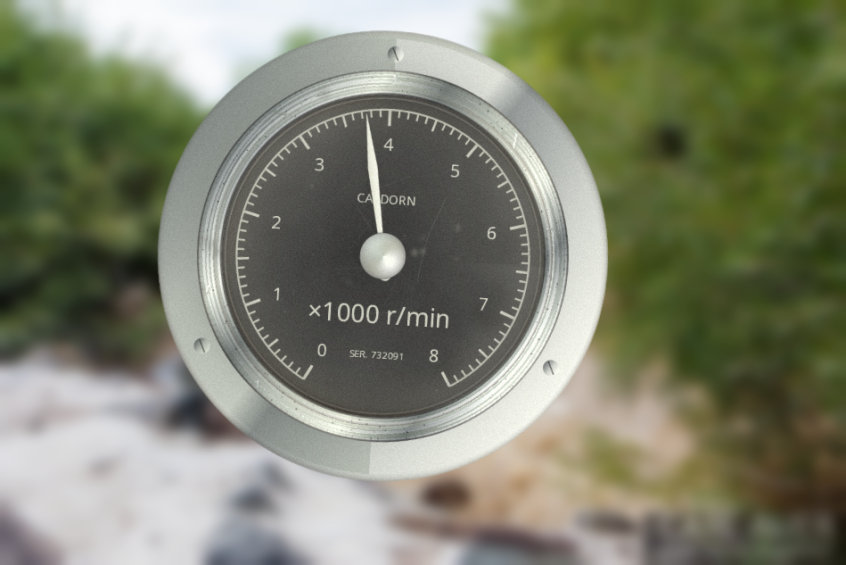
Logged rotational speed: 3750 rpm
